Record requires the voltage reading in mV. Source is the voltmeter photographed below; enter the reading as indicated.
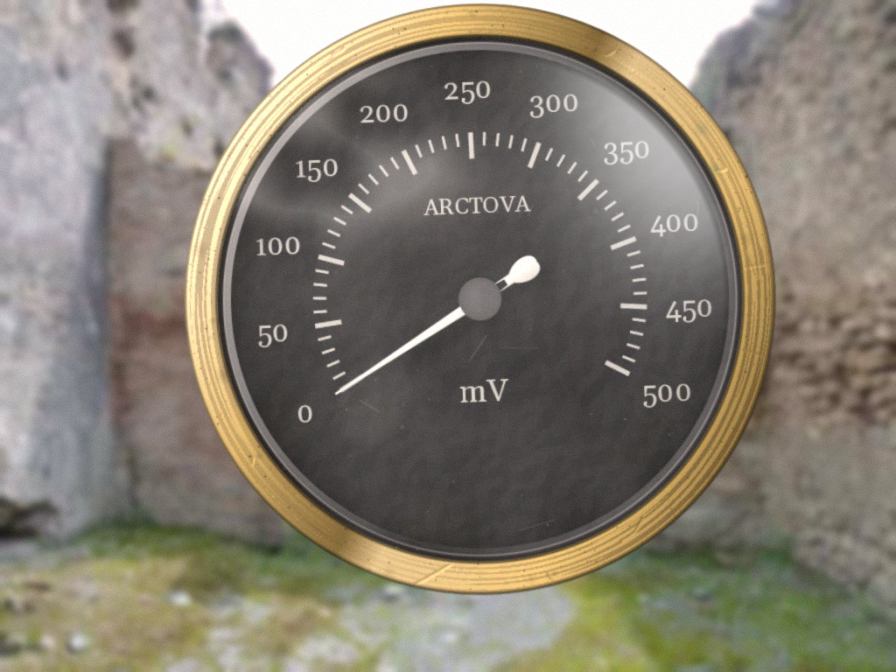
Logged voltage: 0 mV
